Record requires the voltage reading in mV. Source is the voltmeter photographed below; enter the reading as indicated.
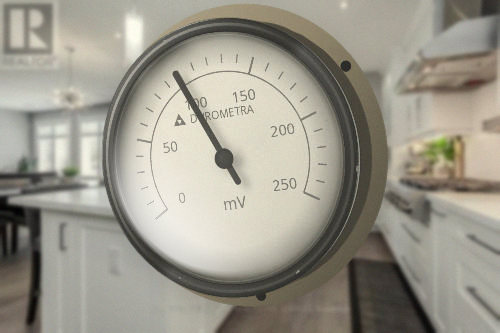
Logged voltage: 100 mV
